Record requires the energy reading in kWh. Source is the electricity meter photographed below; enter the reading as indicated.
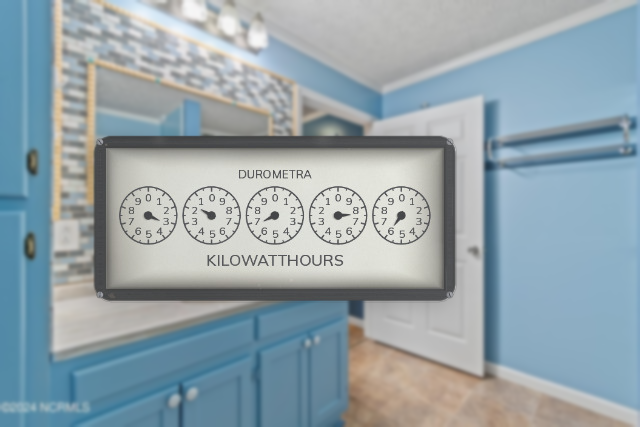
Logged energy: 31676 kWh
